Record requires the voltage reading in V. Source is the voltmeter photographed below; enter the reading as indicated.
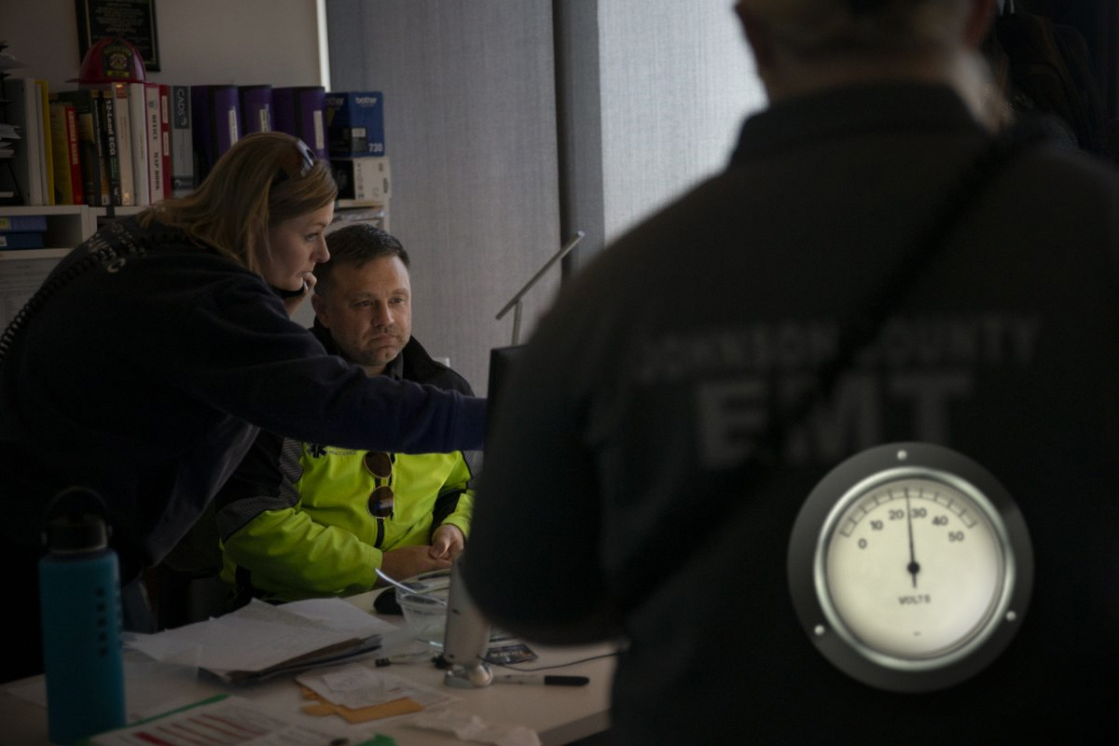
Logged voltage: 25 V
